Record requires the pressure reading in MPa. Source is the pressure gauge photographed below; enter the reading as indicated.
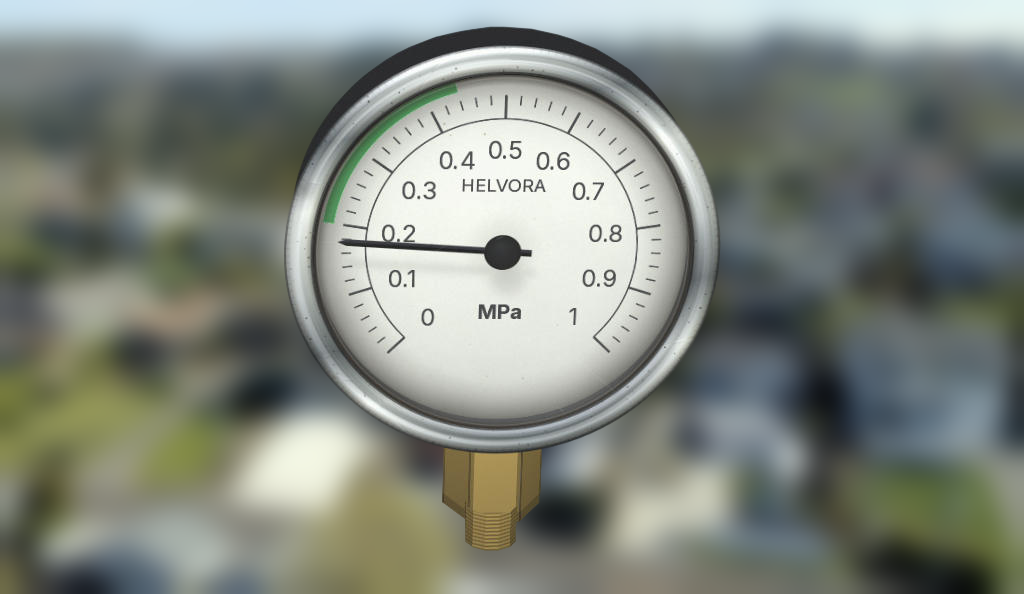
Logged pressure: 0.18 MPa
